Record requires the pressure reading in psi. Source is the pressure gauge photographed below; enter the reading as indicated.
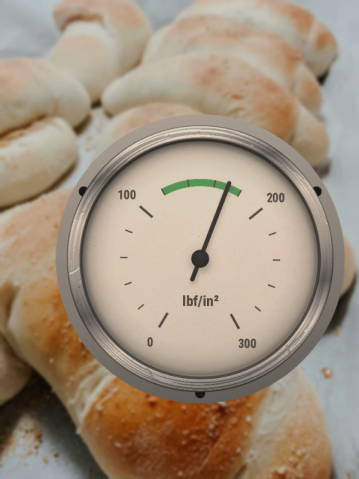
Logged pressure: 170 psi
